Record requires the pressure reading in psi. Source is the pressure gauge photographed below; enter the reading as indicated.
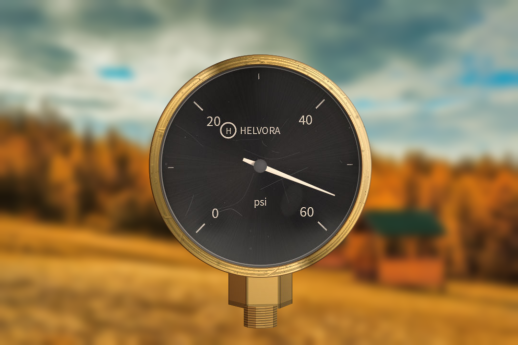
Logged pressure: 55 psi
